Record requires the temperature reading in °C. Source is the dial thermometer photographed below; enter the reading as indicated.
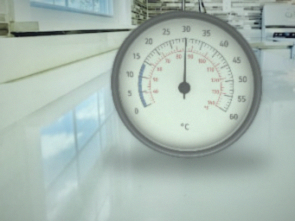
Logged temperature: 30 °C
